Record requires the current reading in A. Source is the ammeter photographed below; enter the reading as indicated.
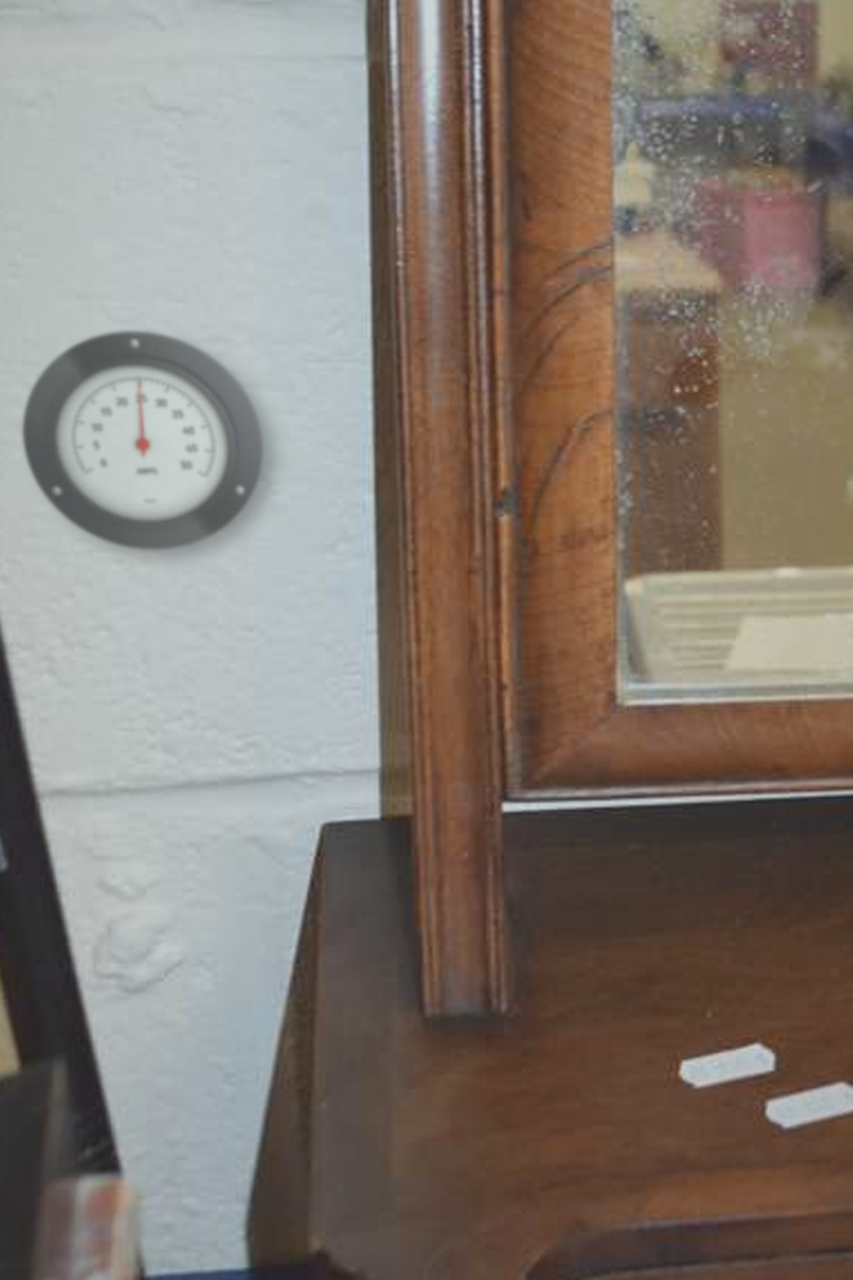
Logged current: 25 A
